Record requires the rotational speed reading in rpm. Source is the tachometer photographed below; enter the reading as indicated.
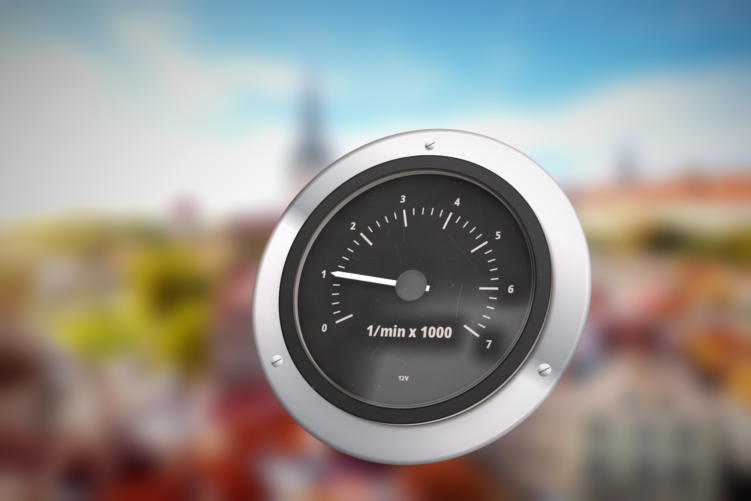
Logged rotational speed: 1000 rpm
